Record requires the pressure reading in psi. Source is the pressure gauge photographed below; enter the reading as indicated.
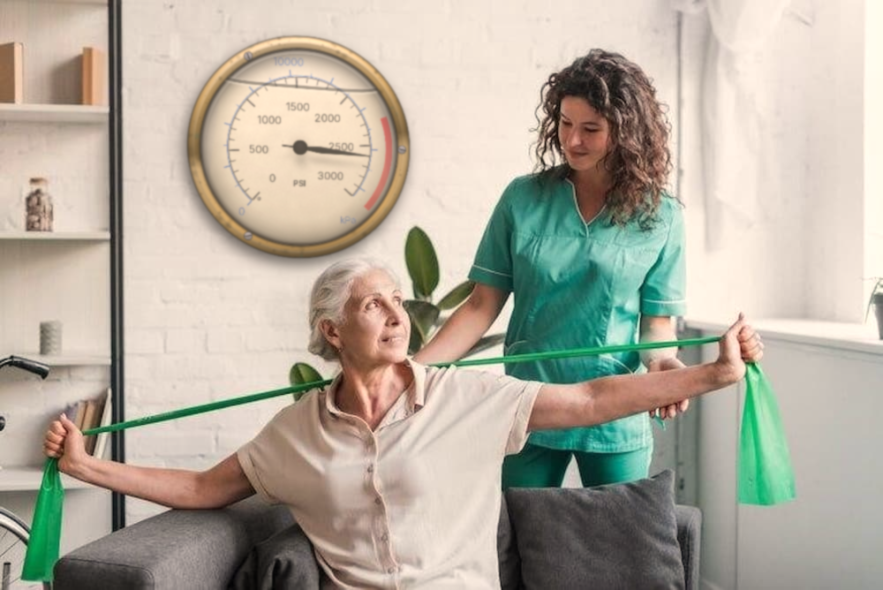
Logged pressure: 2600 psi
